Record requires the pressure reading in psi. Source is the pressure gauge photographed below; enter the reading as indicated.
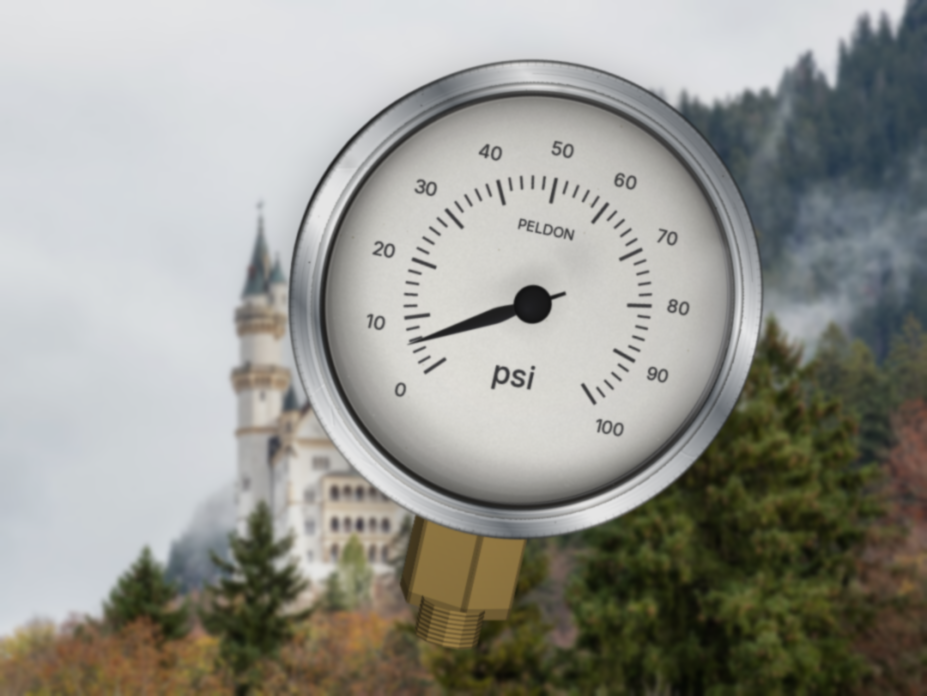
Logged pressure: 6 psi
